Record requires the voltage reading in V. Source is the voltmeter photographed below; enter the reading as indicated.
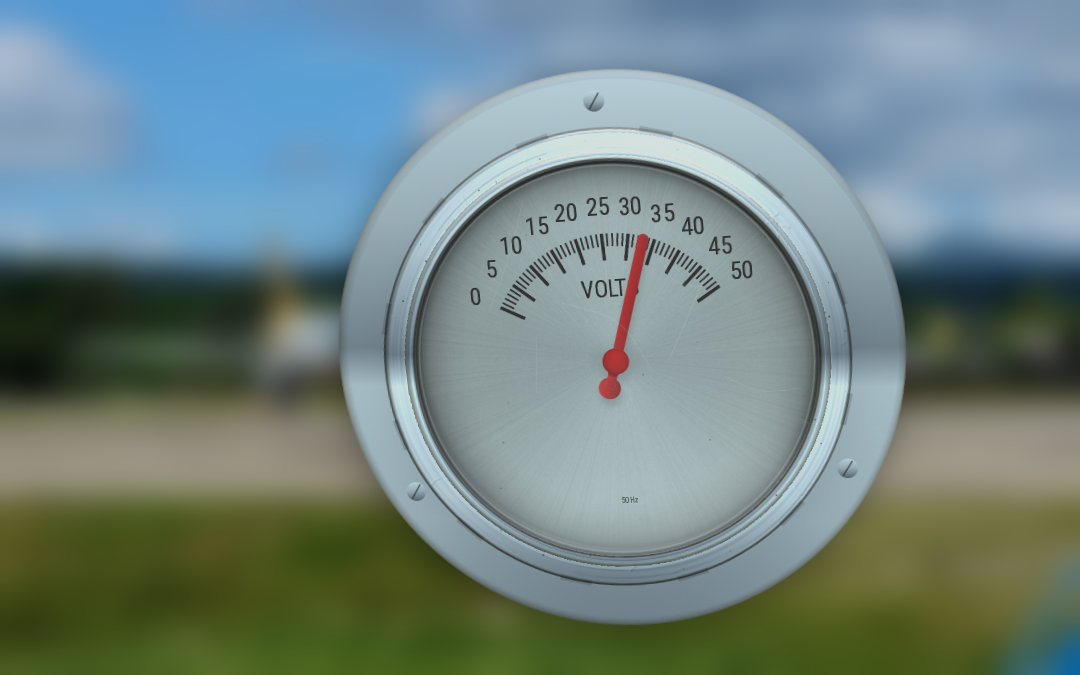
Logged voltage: 33 V
